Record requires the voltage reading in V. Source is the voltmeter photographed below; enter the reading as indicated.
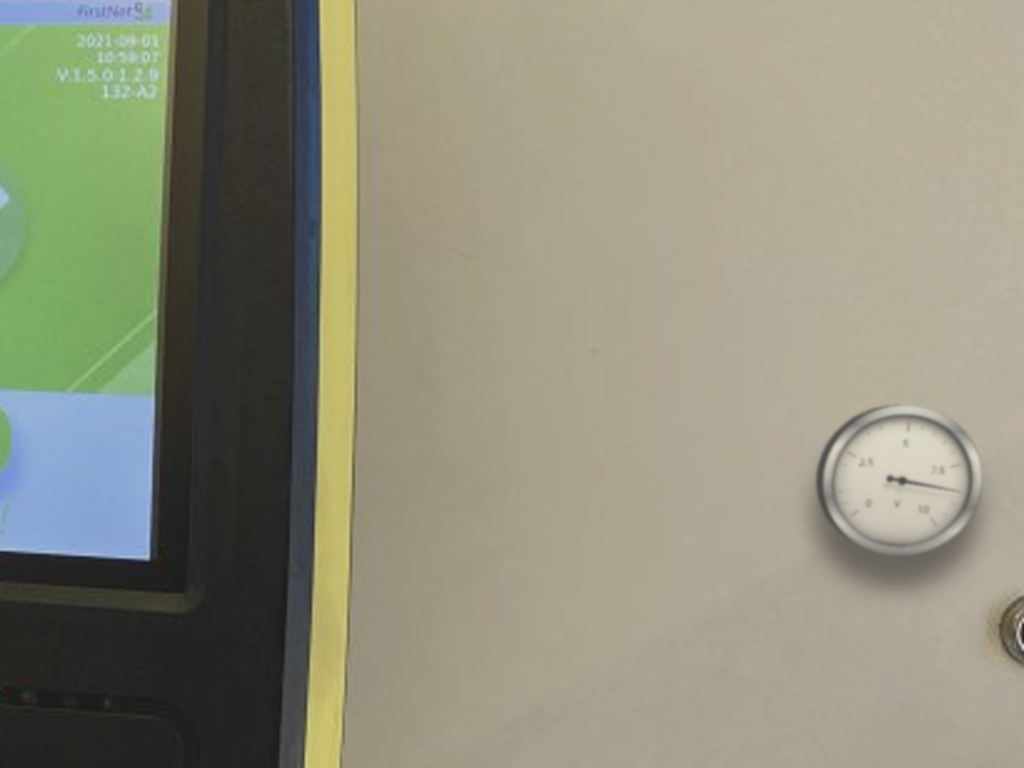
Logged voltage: 8.5 V
